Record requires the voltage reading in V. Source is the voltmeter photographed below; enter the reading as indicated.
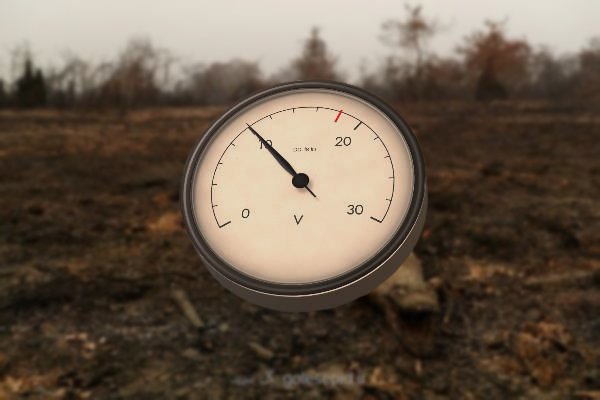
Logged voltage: 10 V
